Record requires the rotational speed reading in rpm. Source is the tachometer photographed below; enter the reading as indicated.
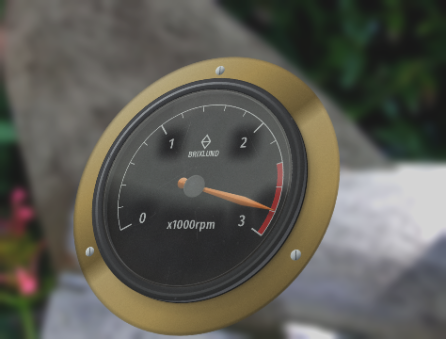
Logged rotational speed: 2800 rpm
